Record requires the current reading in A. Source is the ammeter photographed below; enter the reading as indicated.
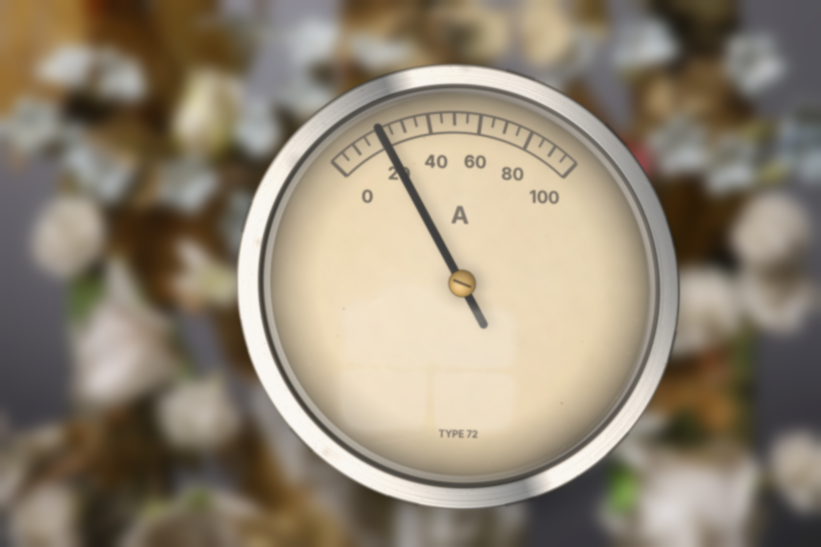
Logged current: 20 A
